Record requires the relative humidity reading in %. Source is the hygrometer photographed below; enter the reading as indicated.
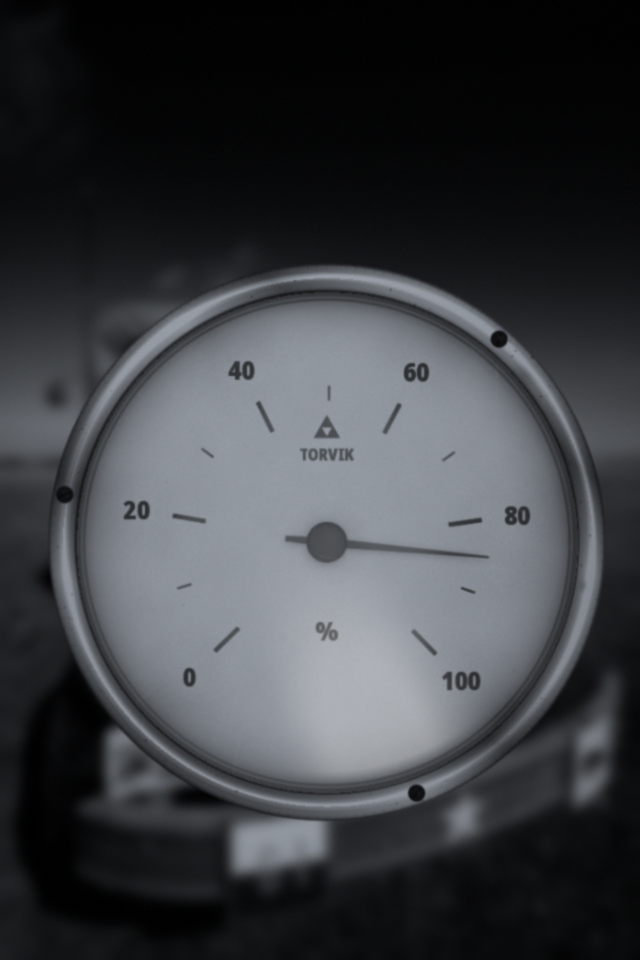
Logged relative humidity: 85 %
